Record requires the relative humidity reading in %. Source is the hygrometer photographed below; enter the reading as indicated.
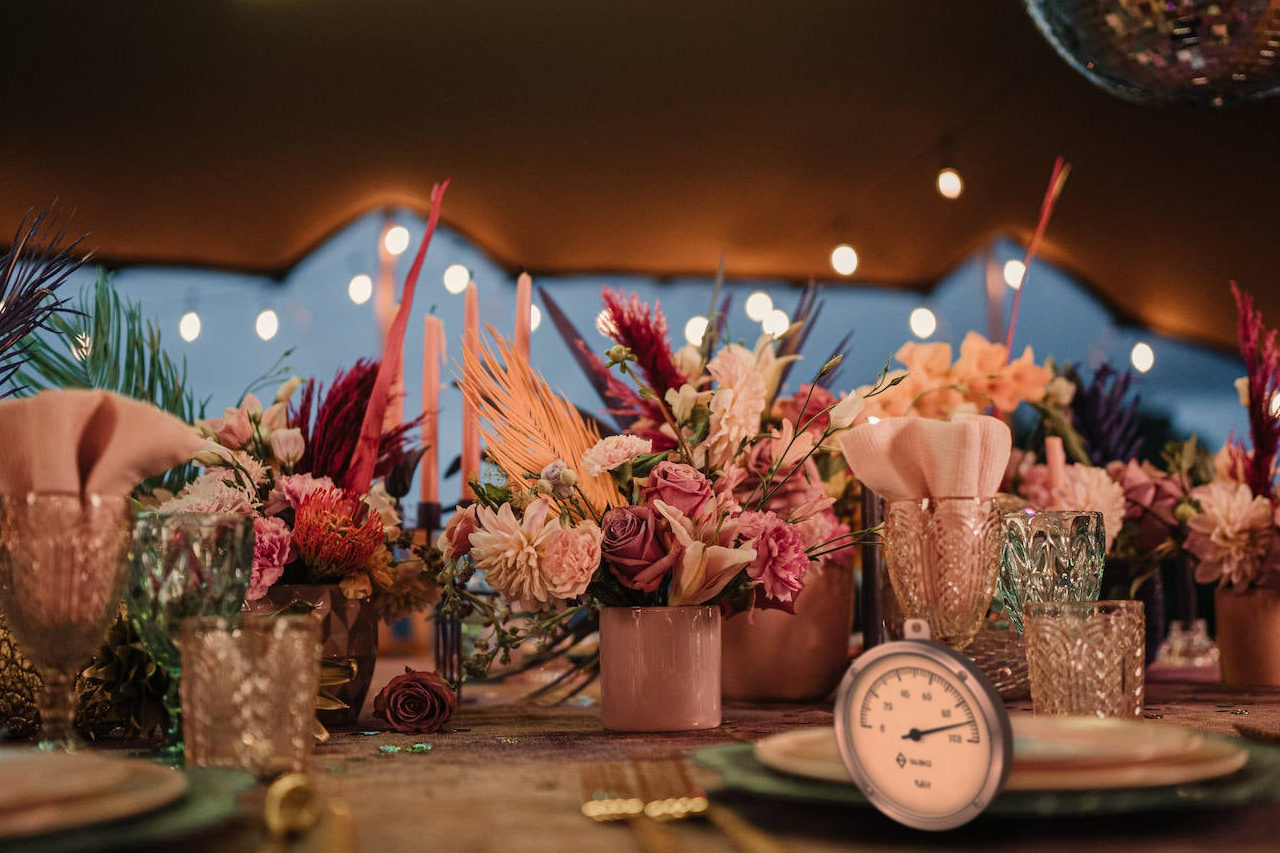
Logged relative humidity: 90 %
